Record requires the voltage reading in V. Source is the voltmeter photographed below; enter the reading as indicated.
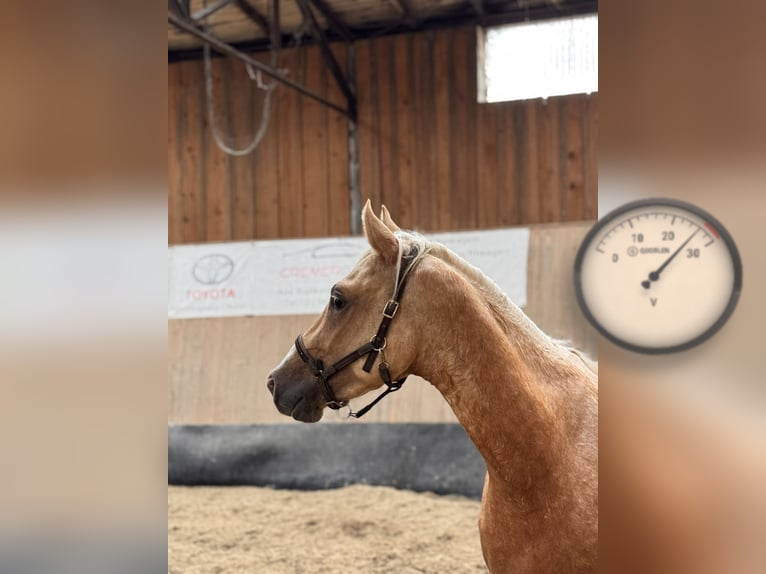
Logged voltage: 26 V
